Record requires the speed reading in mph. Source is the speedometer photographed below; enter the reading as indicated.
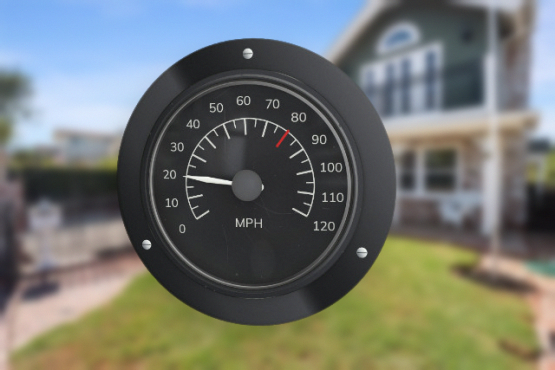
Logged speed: 20 mph
